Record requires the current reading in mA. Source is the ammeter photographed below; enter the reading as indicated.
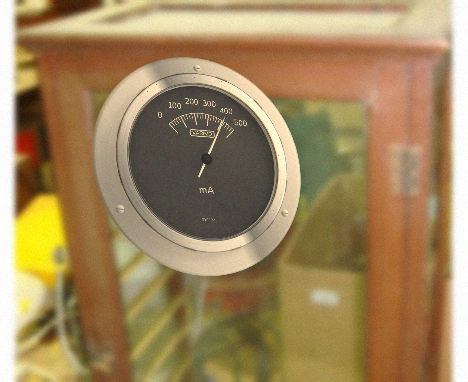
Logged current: 400 mA
